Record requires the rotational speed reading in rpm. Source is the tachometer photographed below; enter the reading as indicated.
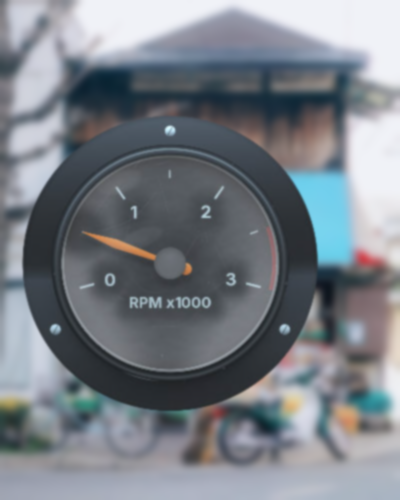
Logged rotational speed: 500 rpm
